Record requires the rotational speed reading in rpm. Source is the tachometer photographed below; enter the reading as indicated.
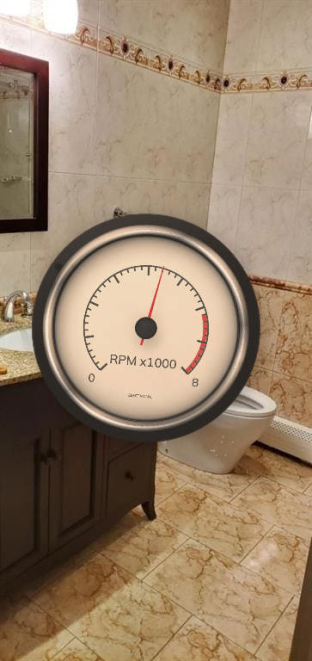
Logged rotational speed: 4400 rpm
